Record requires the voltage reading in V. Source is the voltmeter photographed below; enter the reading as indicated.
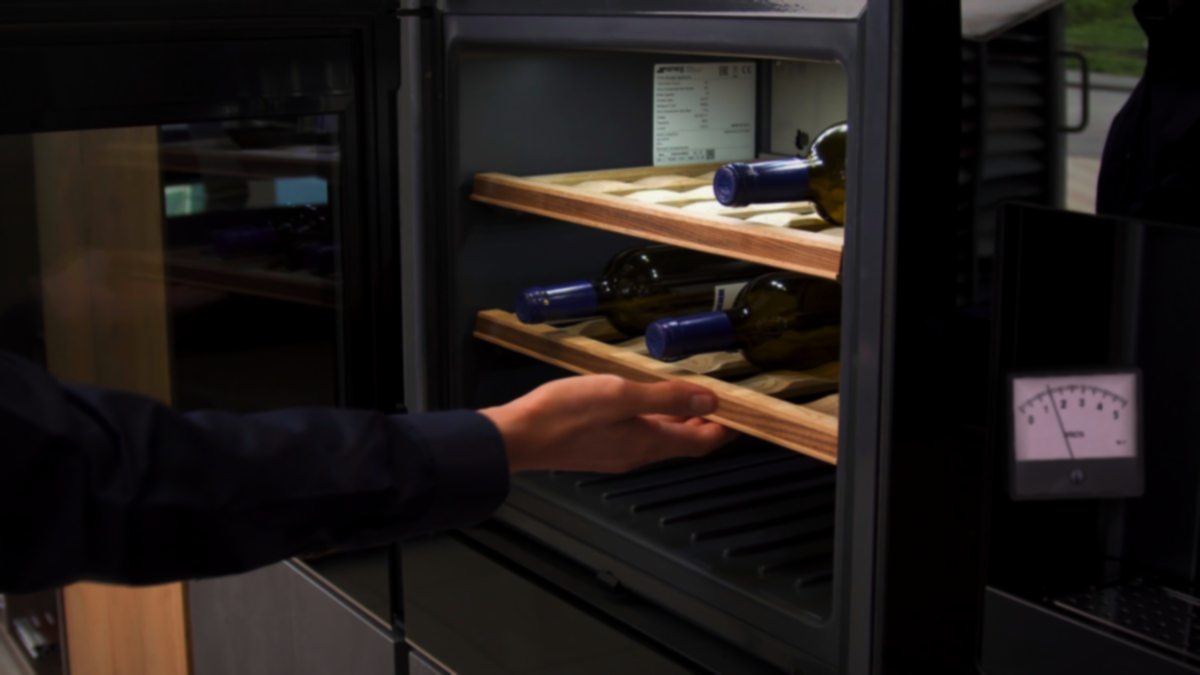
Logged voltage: 1.5 V
